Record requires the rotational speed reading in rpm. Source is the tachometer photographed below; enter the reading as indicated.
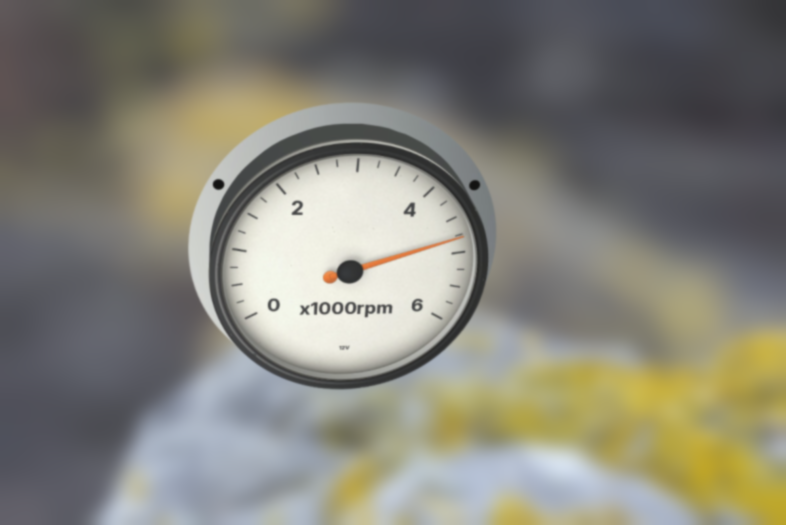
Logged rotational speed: 4750 rpm
